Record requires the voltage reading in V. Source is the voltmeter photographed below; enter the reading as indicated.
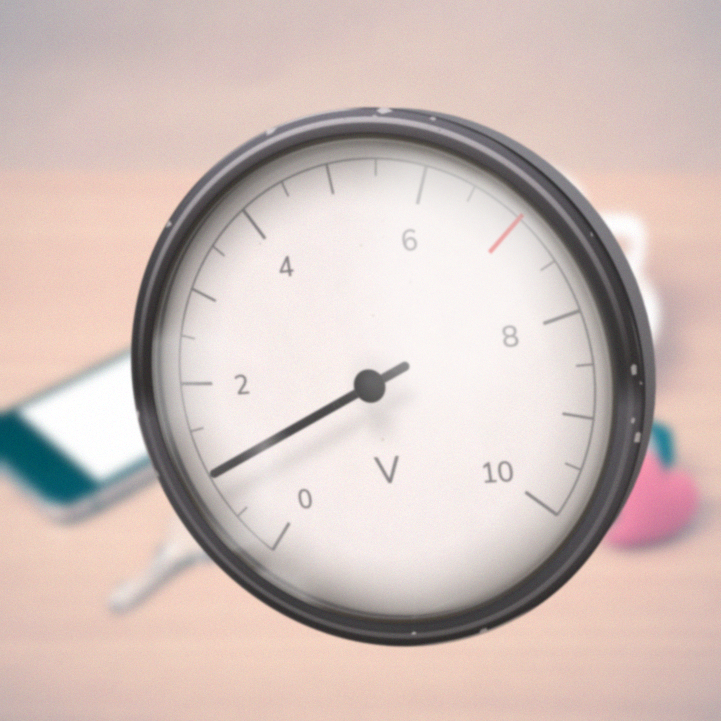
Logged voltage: 1 V
